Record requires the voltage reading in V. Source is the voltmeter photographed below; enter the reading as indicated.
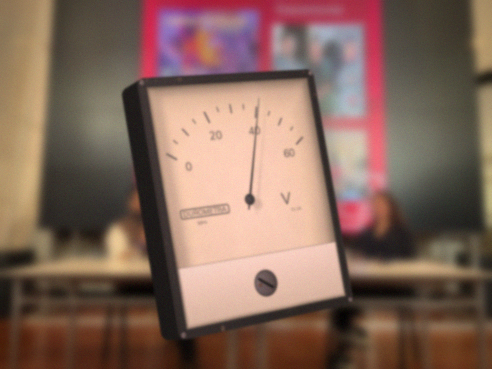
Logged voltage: 40 V
